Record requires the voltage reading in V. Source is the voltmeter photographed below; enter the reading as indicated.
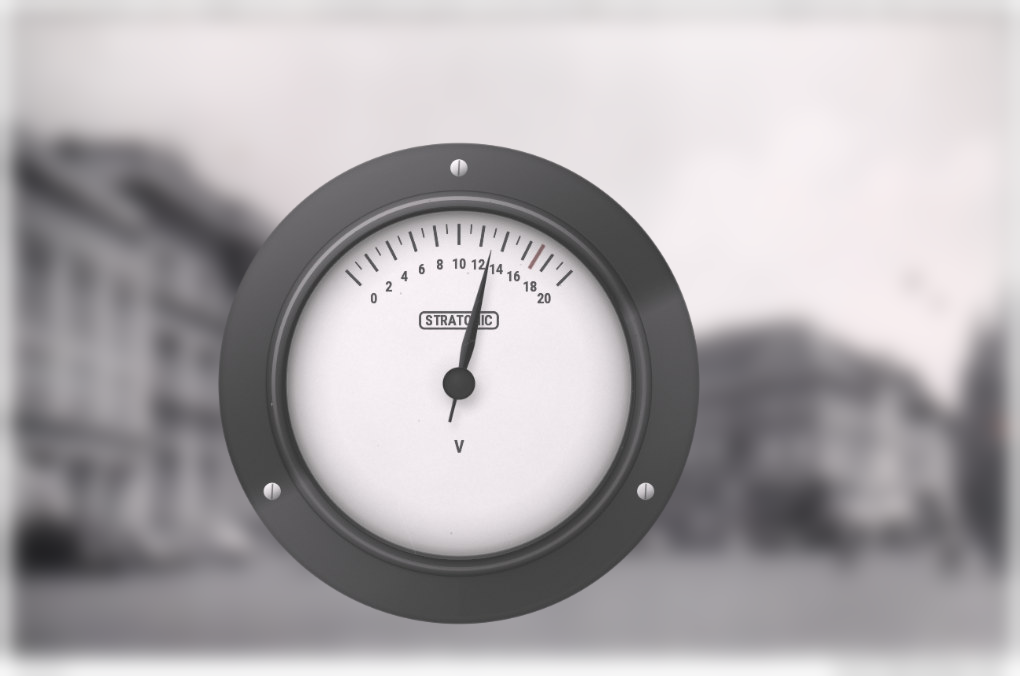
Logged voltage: 13 V
